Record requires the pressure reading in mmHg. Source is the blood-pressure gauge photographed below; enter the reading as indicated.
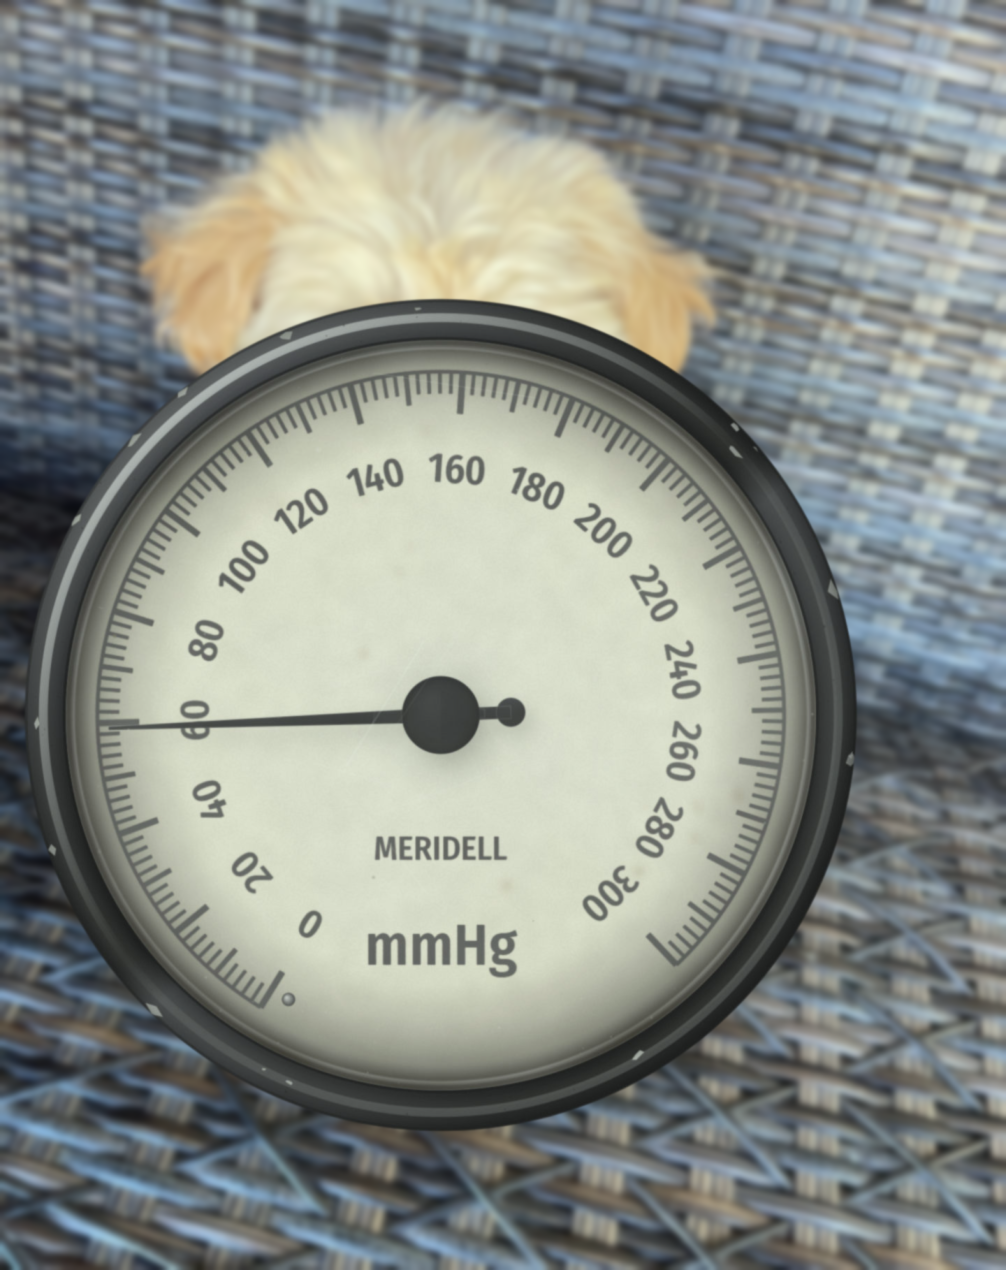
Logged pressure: 59 mmHg
